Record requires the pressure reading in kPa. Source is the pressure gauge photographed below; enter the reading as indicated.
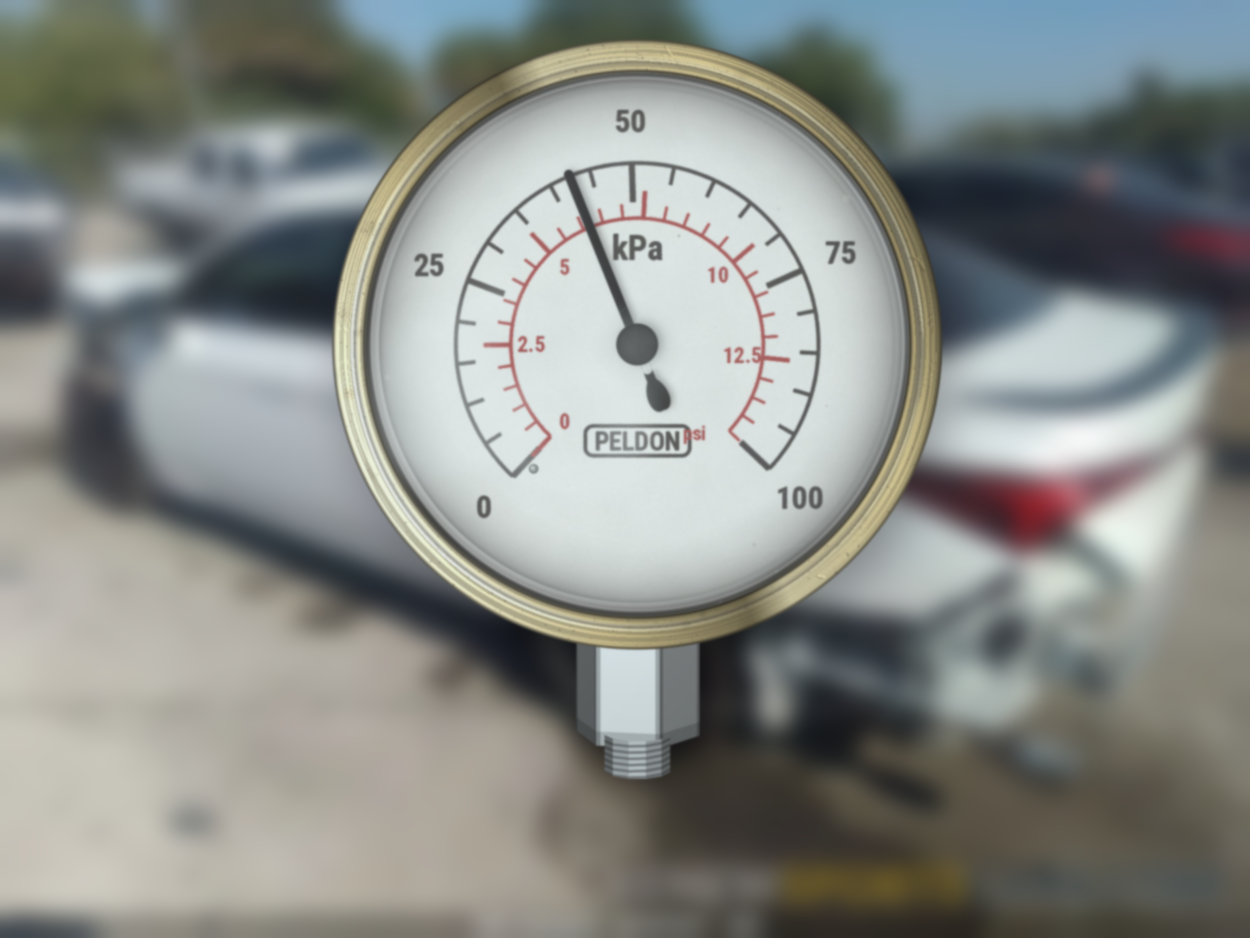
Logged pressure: 42.5 kPa
